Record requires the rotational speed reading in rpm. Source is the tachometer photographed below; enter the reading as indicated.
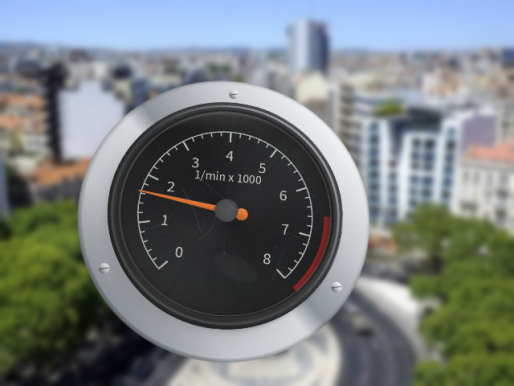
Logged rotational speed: 1600 rpm
